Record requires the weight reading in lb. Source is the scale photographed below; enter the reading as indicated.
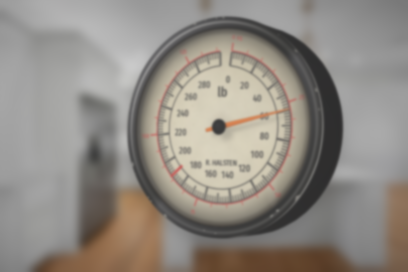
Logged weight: 60 lb
